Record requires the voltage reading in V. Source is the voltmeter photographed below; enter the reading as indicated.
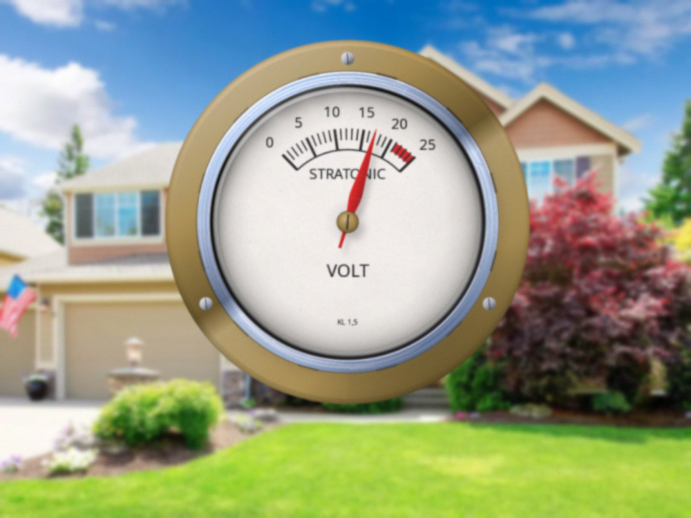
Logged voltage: 17 V
